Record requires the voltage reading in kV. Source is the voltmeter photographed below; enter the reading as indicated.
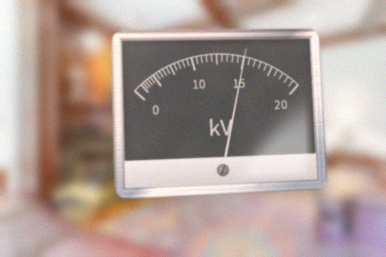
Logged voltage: 15 kV
